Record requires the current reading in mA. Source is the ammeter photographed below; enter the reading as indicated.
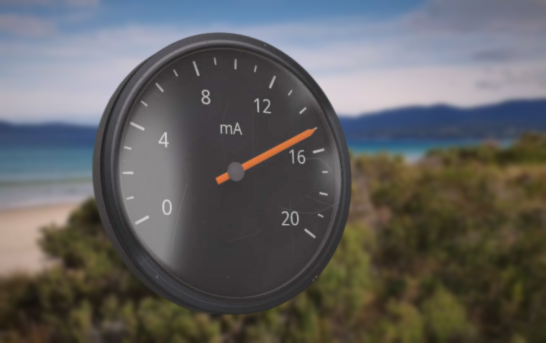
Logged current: 15 mA
